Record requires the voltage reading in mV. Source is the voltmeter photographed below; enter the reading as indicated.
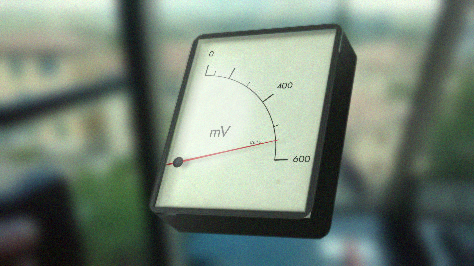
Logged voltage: 550 mV
